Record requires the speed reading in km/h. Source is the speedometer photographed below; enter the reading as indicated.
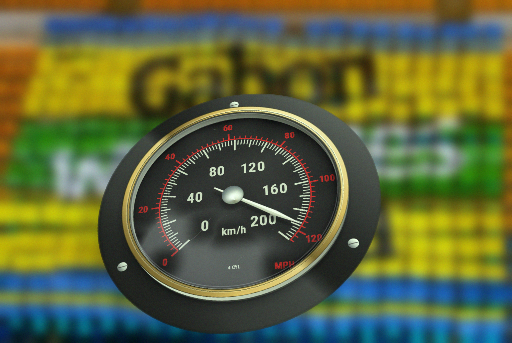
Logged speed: 190 km/h
